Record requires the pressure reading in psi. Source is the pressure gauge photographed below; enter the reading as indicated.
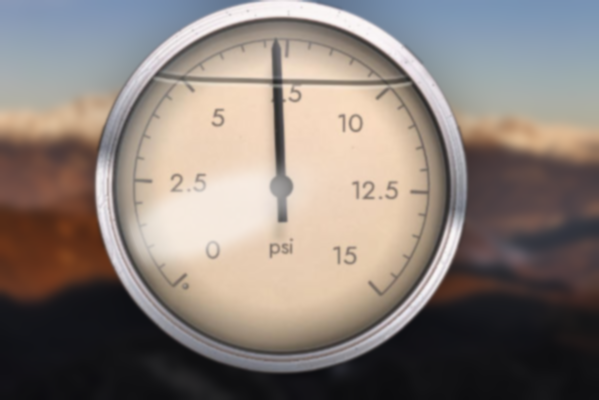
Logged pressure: 7.25 psi
